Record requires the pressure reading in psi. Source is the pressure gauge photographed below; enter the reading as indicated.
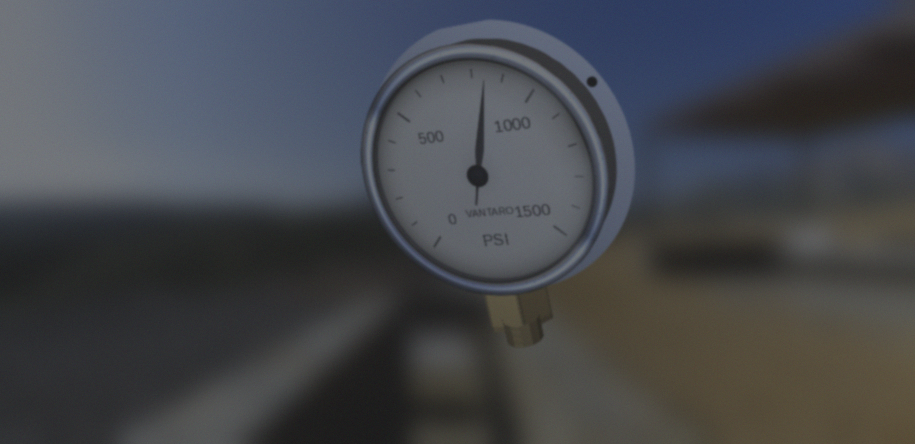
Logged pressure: 850 psi
